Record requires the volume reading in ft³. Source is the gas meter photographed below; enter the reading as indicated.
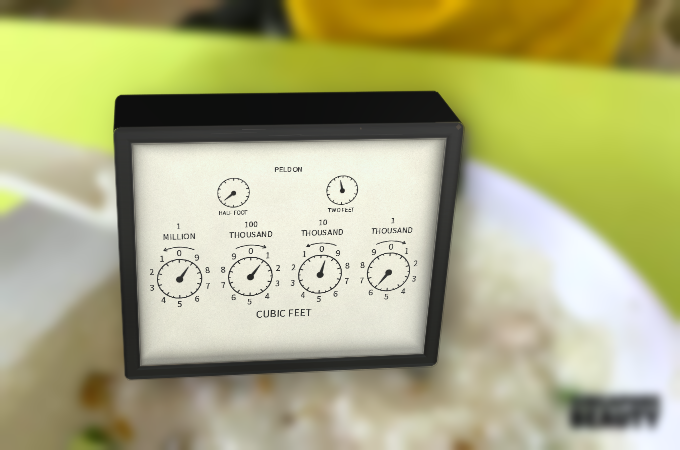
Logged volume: 909600 ft³
